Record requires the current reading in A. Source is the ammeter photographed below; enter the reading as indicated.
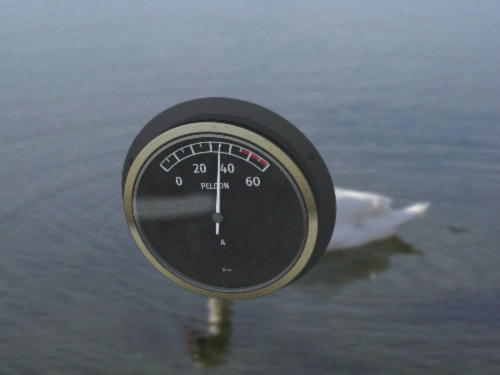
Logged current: 35 A
